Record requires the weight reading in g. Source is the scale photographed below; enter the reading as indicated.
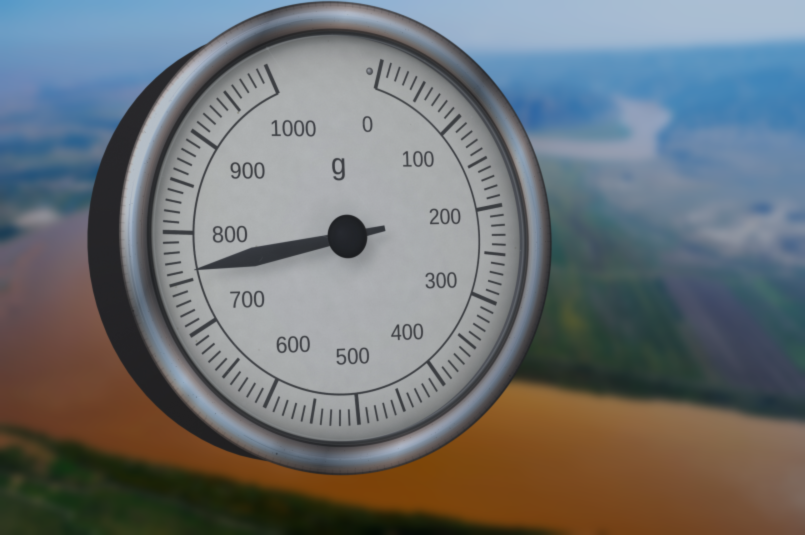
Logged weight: 760 g
